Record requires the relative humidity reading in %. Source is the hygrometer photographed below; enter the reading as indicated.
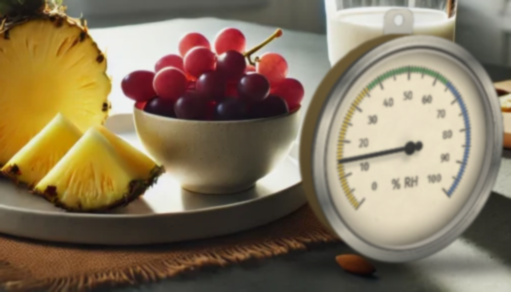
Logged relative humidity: 15 %
